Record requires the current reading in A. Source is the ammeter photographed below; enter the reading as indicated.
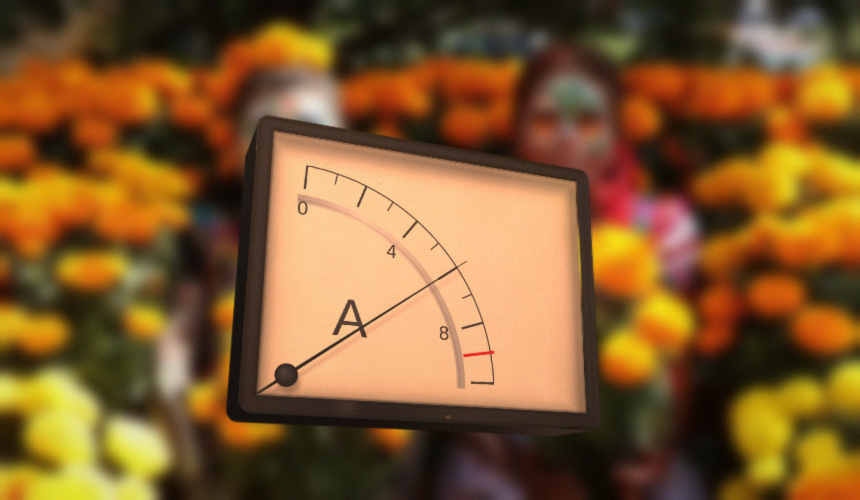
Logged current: 6 A
